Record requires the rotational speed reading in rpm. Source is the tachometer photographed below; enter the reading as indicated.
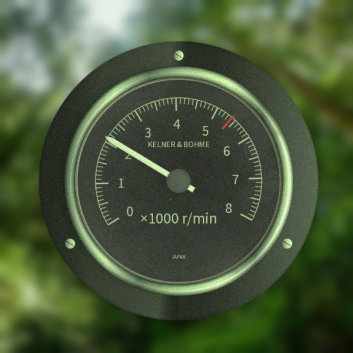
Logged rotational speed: 2100 rpm
